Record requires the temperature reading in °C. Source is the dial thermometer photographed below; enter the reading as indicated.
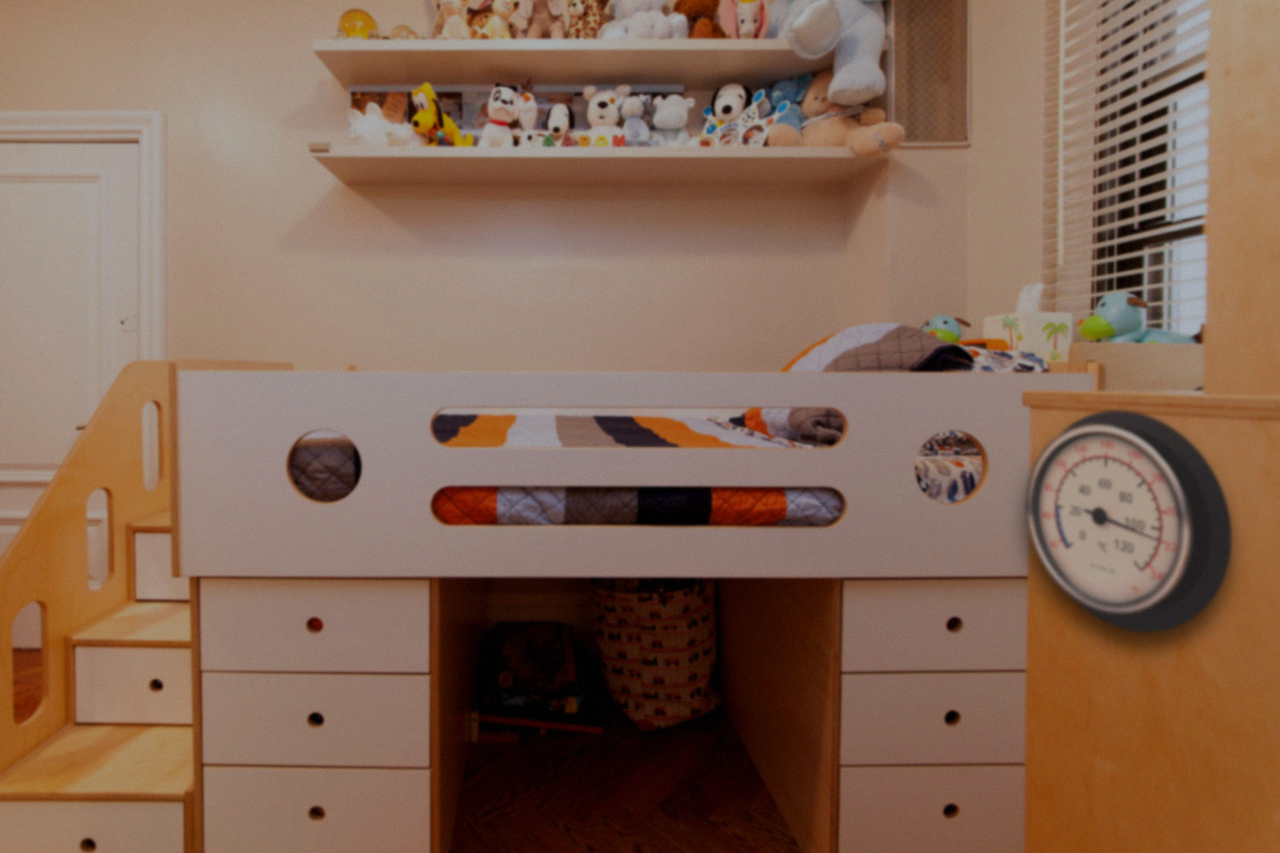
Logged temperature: 104 °C
